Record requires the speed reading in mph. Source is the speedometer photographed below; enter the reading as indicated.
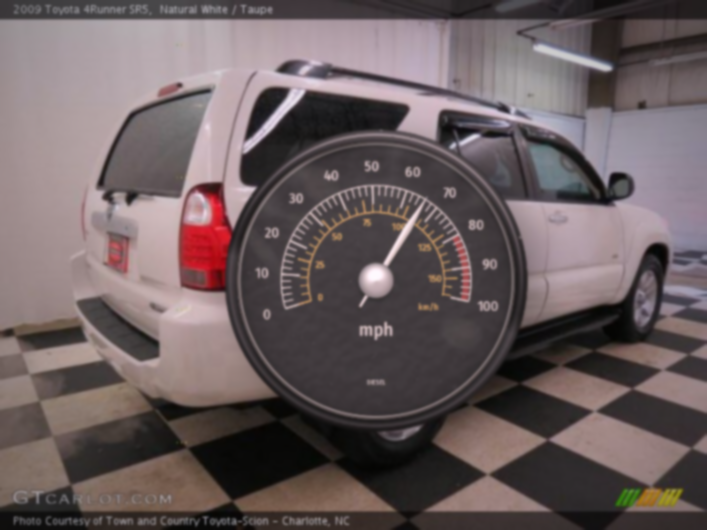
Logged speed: 66 mph
